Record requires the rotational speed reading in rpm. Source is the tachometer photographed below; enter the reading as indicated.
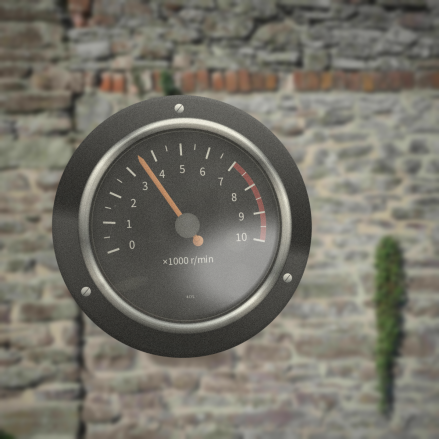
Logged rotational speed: 3500 rpm
